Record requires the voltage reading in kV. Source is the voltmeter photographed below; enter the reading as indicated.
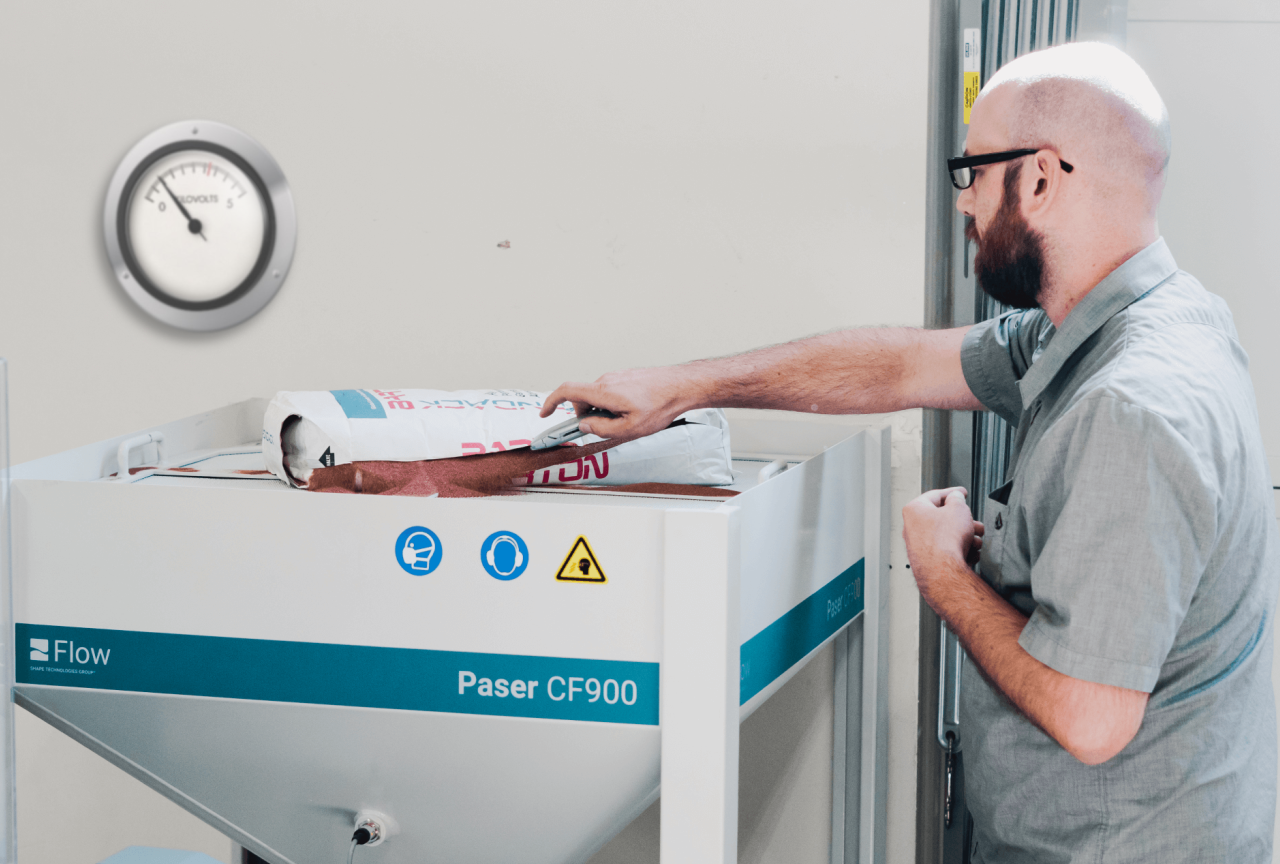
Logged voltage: 1 kV
